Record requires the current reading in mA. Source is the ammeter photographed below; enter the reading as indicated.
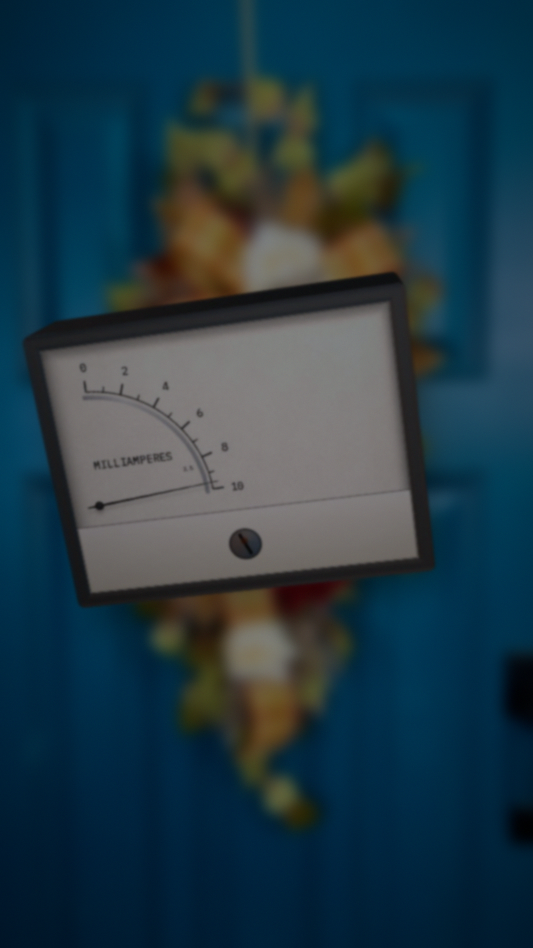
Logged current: 9.5 mA
